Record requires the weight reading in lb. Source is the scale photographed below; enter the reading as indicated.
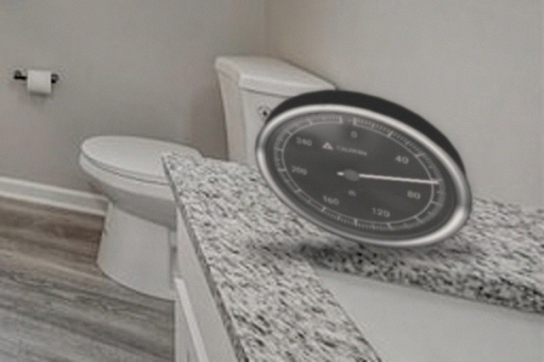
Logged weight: 60 lb
